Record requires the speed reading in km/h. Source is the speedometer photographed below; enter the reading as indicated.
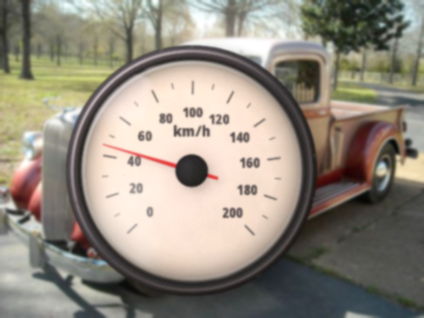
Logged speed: 45 km/h
